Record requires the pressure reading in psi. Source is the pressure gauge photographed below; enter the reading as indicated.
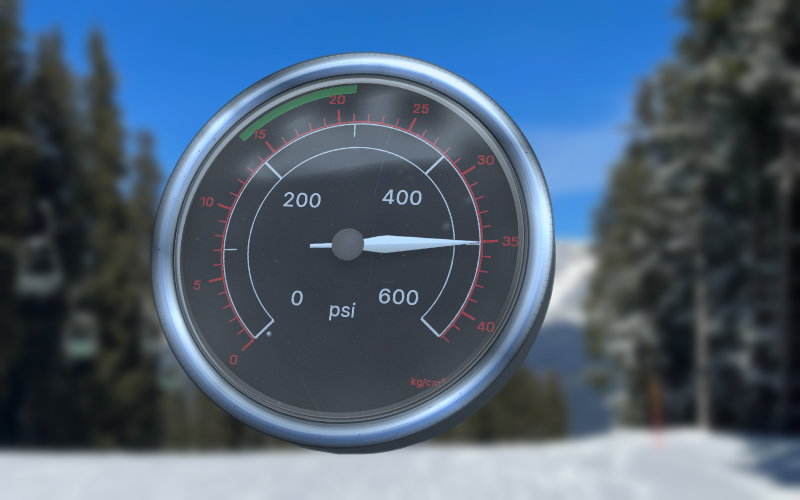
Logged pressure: 500 psi
